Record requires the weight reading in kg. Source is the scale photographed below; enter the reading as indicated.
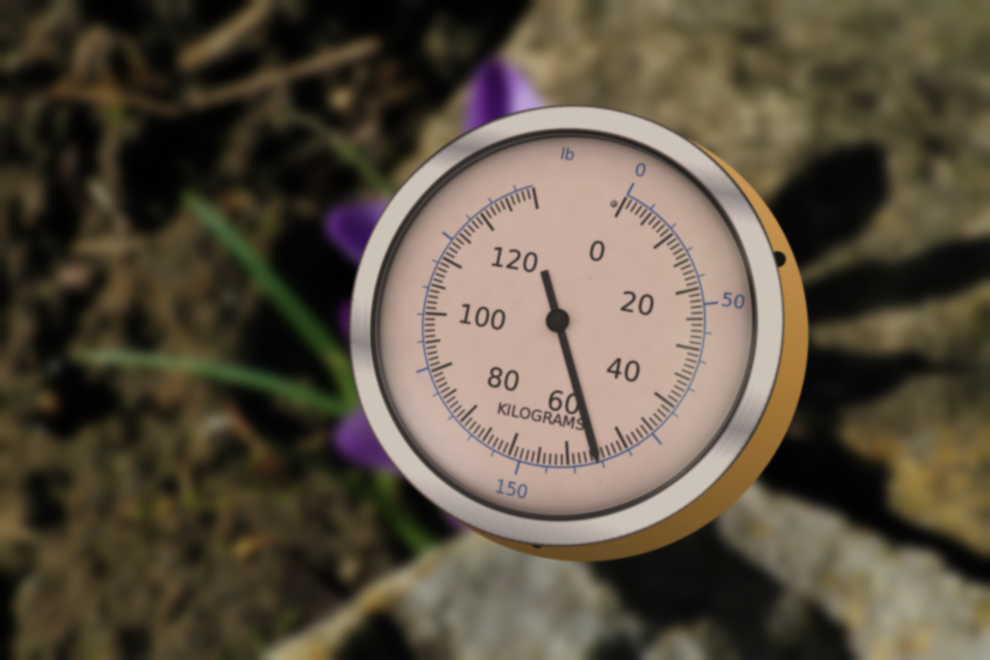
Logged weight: 55 kg
